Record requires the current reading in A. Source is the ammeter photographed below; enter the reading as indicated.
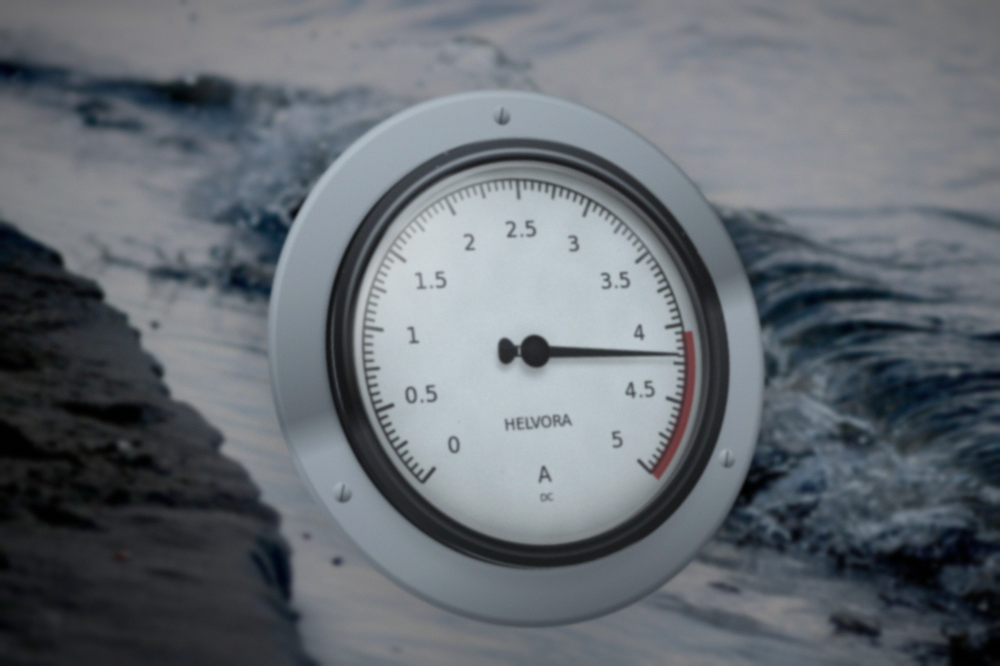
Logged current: 4.2 A
